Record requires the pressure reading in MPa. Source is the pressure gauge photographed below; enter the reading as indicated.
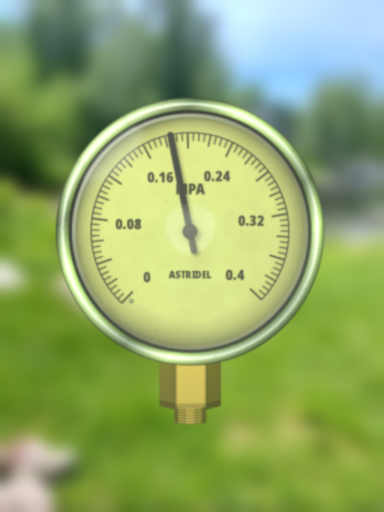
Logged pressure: 0.185 MPa
